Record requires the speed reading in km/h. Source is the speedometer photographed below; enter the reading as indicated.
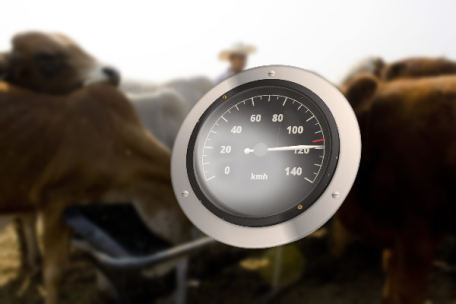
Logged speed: 120 km/h
